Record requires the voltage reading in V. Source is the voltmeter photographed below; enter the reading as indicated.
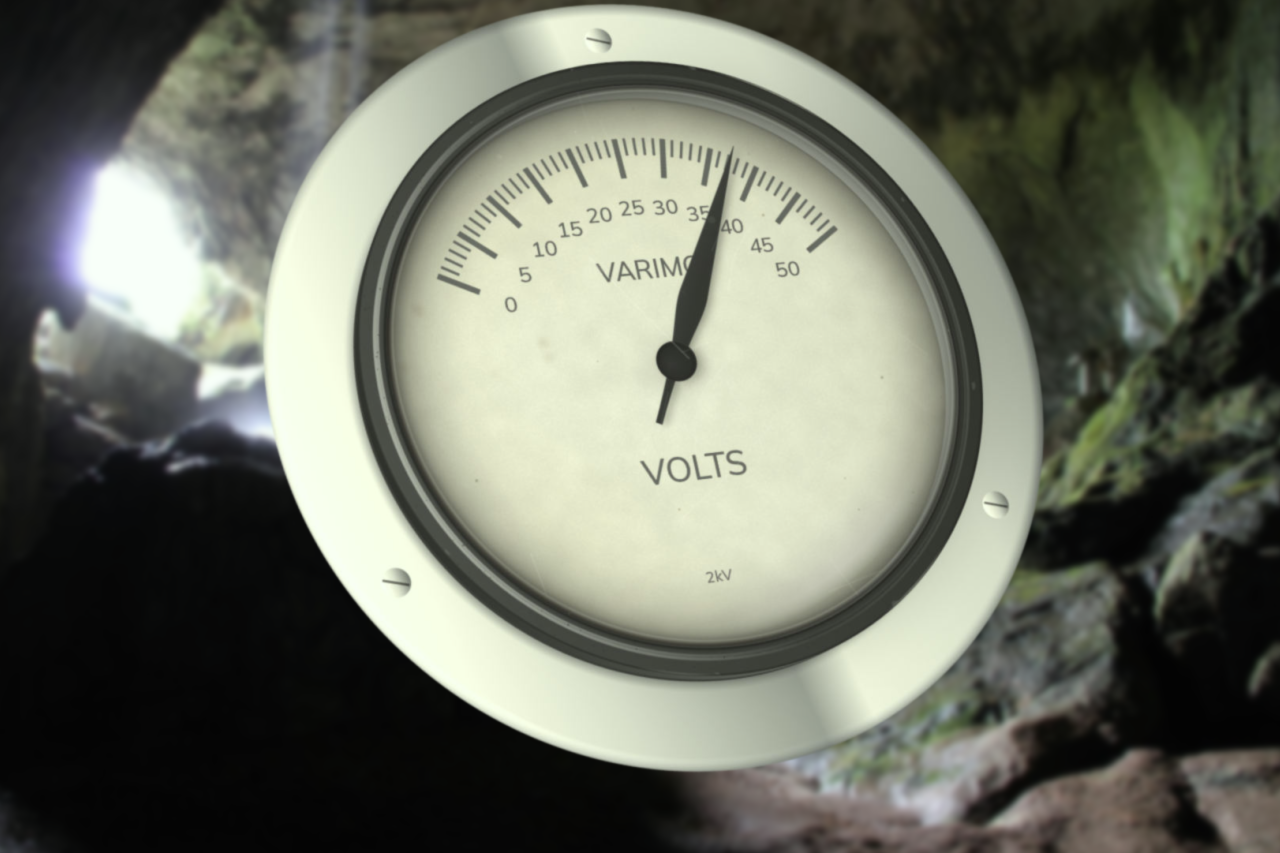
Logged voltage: 37 V
